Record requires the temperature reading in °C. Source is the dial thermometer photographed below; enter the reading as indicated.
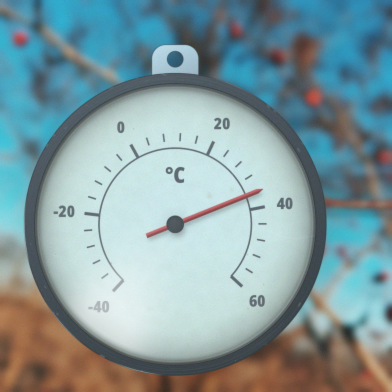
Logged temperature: 36 °C
